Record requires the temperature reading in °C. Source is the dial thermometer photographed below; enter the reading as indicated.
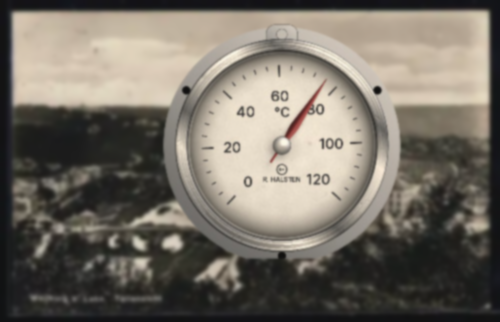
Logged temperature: 76 °C
